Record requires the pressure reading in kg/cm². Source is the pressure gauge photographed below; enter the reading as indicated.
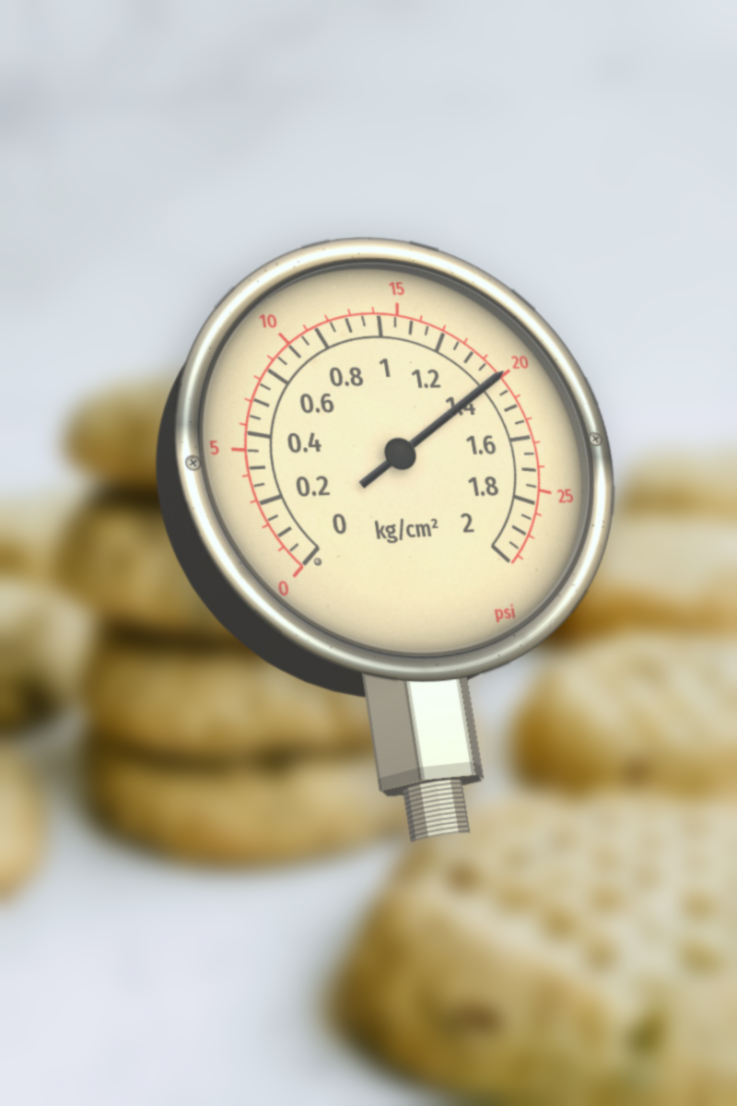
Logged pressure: 1.4 kg/cm²
